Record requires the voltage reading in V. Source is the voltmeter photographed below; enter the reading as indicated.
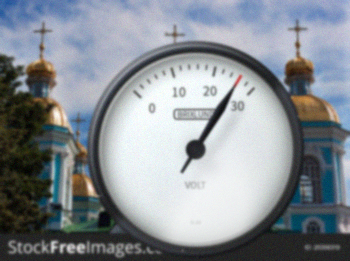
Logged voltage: 26 V
